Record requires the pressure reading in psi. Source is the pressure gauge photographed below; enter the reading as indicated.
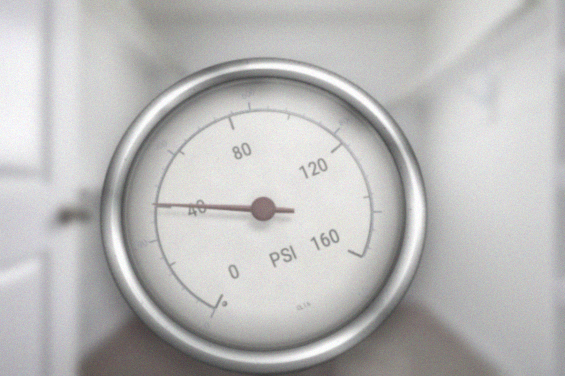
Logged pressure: 40 psi
